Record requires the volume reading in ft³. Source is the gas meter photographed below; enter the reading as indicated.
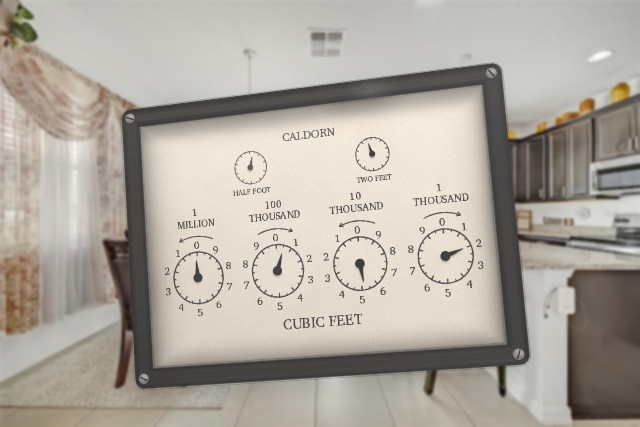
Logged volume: 5200 ft³
